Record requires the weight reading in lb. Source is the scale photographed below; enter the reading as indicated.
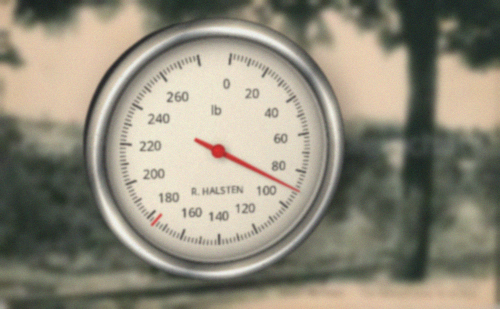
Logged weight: 90 lb
